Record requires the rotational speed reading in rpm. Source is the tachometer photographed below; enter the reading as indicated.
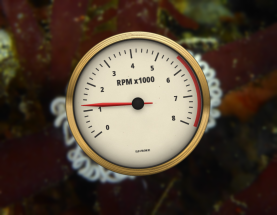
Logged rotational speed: 1200 rpm
